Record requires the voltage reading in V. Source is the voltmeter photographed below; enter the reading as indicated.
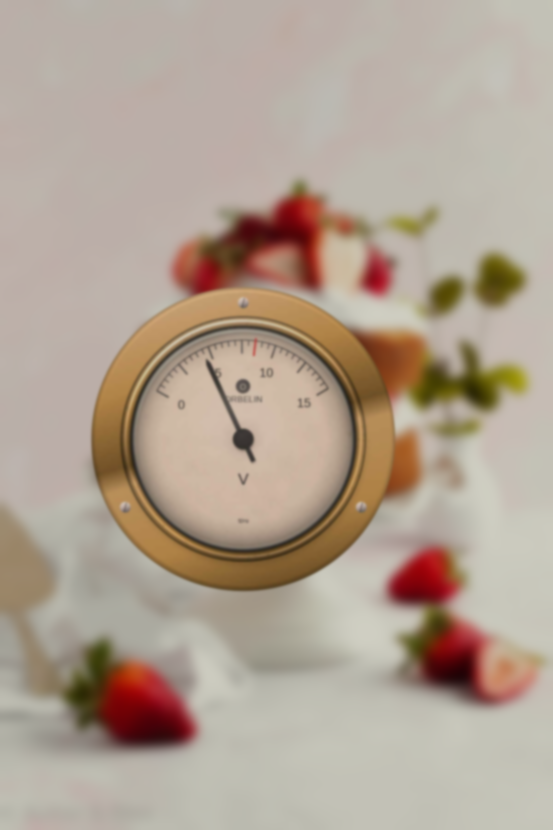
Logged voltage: 4.5 V
